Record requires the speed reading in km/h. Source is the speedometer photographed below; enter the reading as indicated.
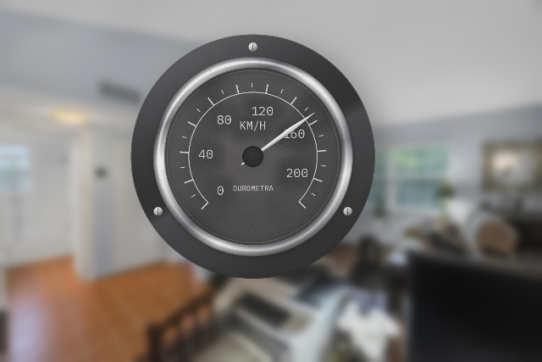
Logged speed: 155 km/h
